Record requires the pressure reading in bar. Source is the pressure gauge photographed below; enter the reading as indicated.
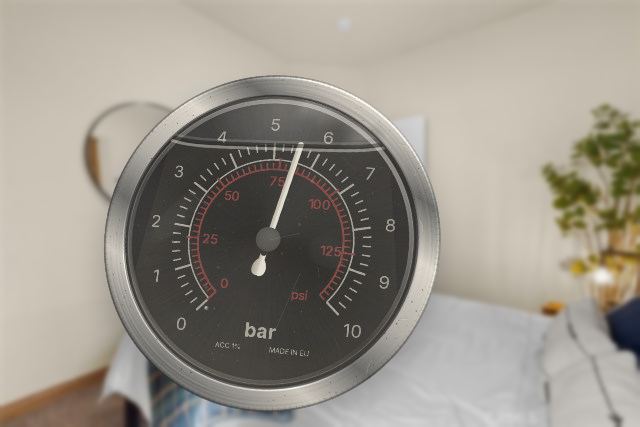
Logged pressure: 5.6 bar
